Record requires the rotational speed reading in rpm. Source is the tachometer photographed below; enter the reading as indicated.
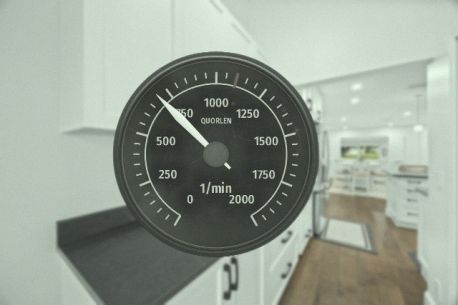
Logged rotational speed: 700 rpm
